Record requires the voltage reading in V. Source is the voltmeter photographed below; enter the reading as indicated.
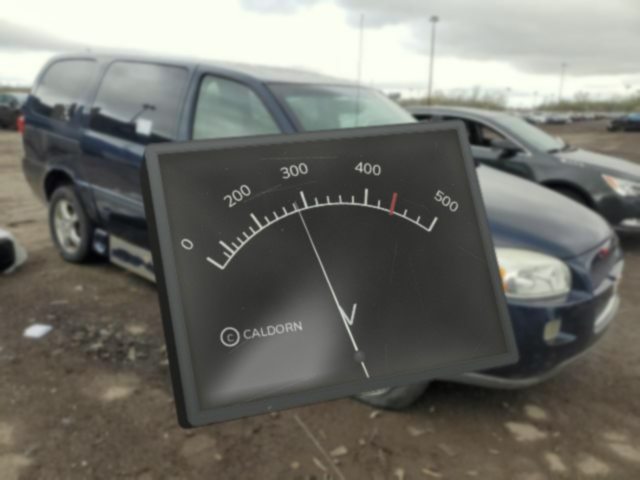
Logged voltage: 280 V
